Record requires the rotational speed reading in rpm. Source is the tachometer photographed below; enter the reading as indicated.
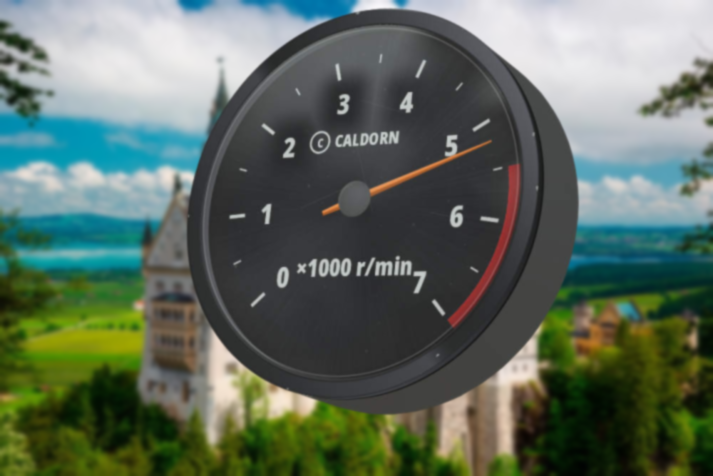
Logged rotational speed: 5250 rpm
